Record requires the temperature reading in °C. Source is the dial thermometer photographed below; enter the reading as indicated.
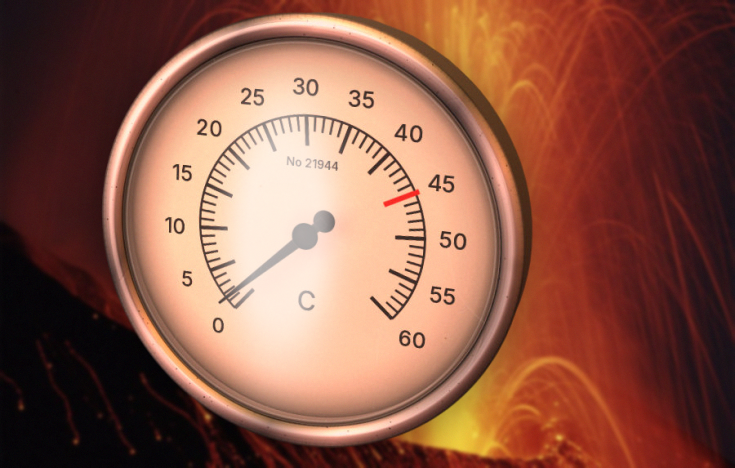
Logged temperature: 1.5 °C
